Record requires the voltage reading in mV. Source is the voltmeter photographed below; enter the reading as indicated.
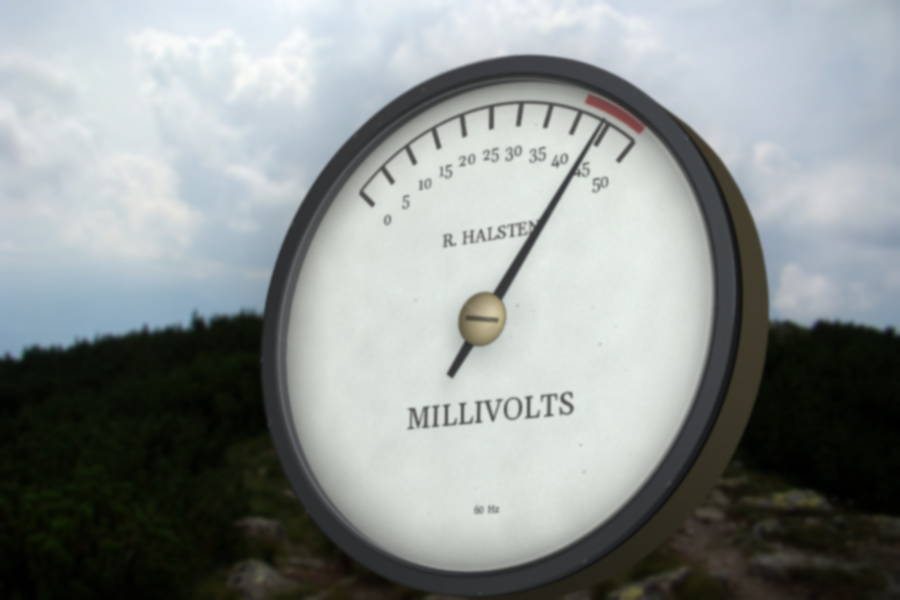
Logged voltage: 45 mV
